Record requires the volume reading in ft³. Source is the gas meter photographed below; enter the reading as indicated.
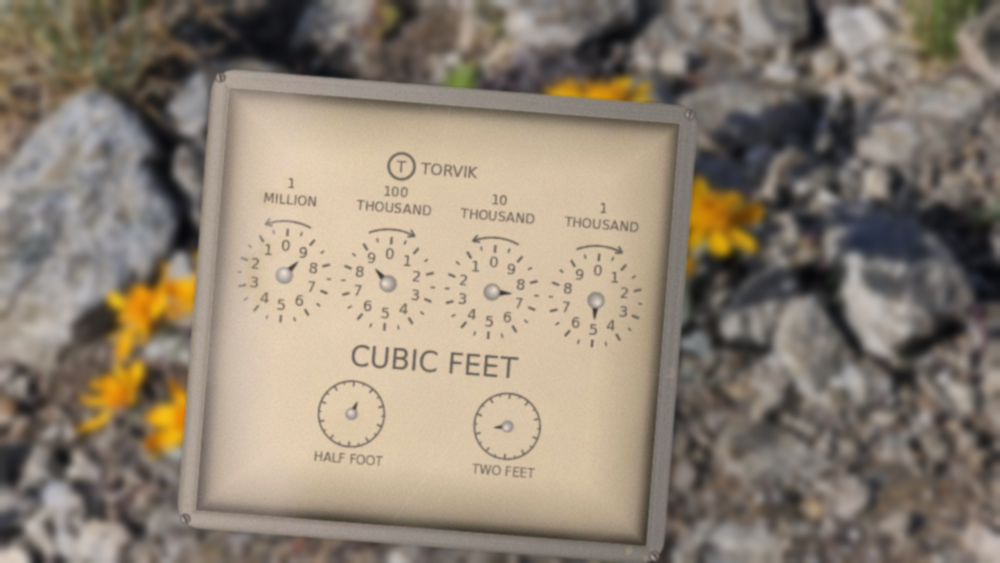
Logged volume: 887500 ft³
